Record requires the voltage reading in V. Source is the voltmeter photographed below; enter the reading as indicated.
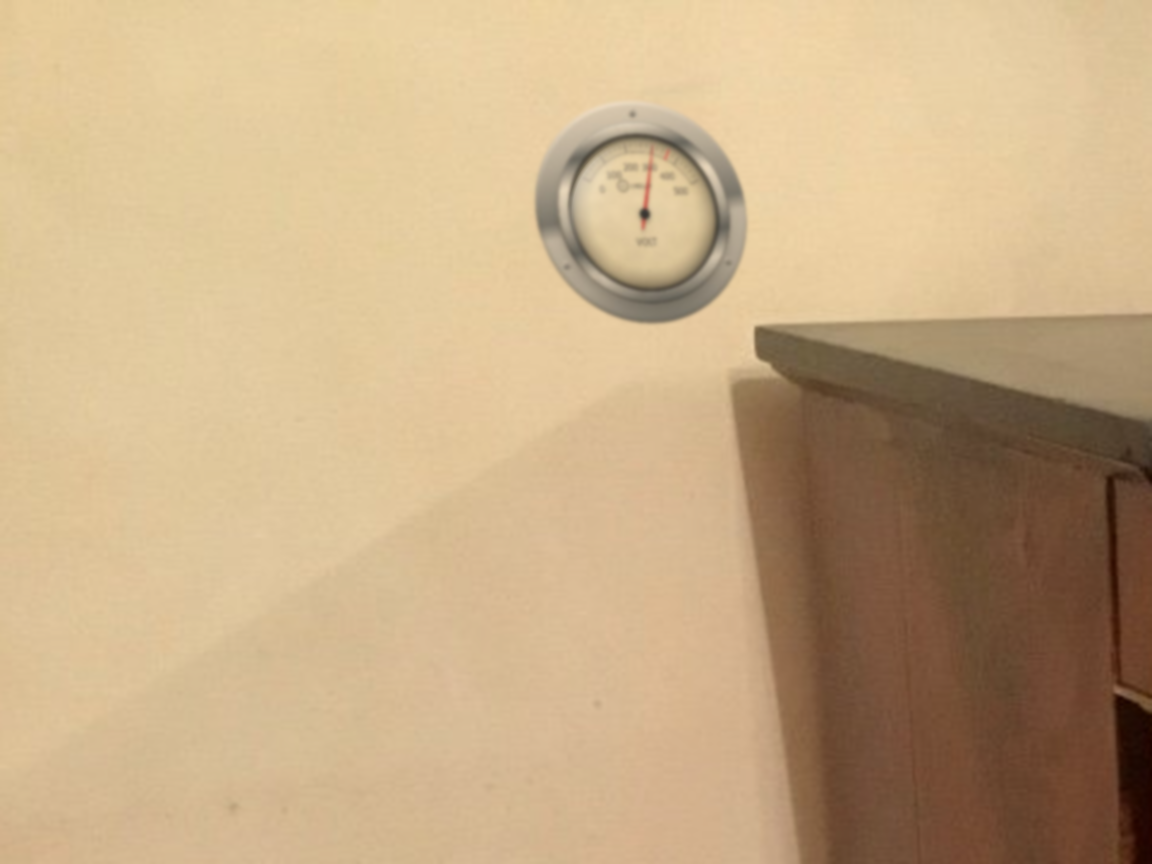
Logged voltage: 300 V
